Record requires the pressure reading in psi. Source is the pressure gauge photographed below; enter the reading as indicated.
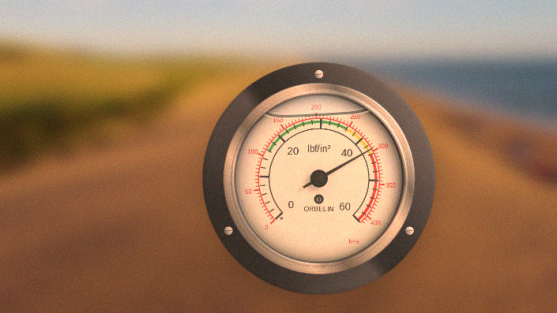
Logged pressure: 43 psi
